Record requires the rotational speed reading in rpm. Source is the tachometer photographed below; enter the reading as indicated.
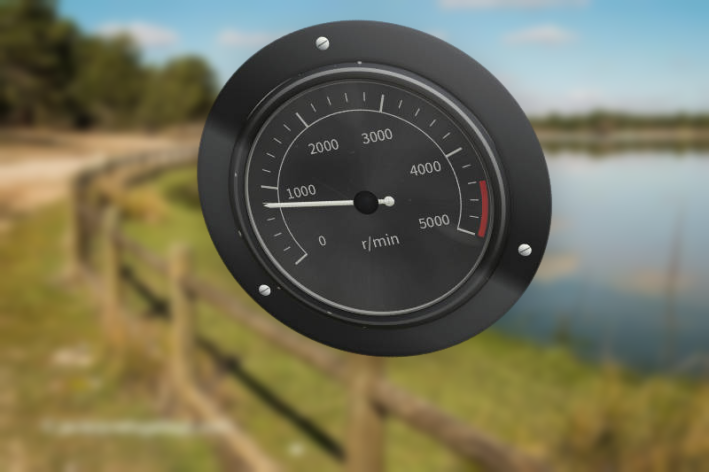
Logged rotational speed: 800 rpm
